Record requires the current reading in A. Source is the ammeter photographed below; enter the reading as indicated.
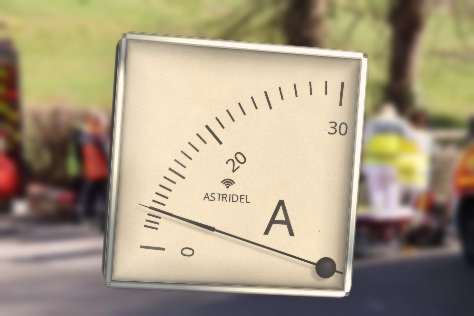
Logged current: 10 A
